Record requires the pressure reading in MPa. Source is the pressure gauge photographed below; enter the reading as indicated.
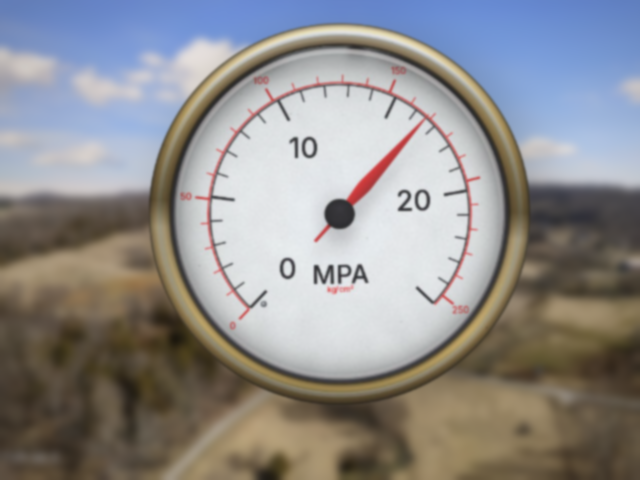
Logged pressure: 16.5 MPa
